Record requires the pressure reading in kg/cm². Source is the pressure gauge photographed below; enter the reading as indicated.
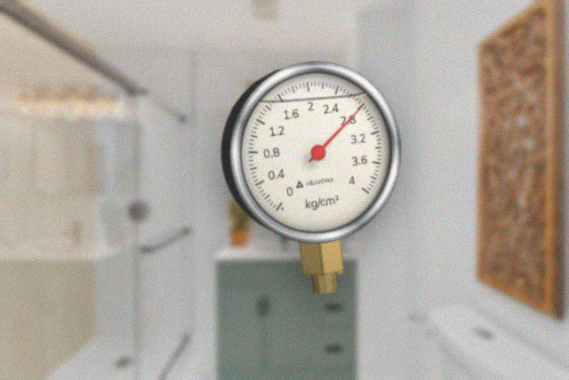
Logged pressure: 2.8 kg/cm²
